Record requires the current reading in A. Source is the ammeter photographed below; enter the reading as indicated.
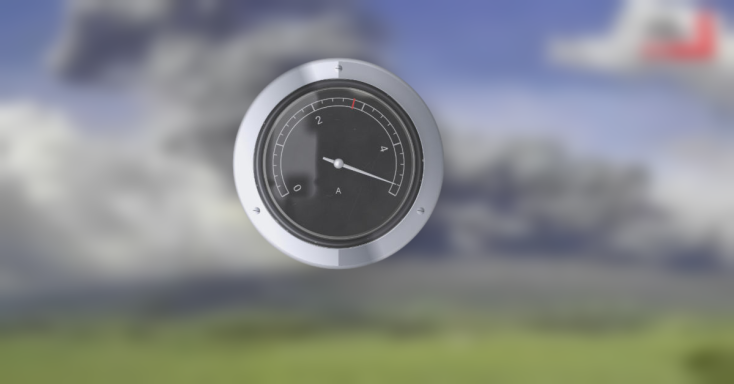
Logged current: 4.8 A
